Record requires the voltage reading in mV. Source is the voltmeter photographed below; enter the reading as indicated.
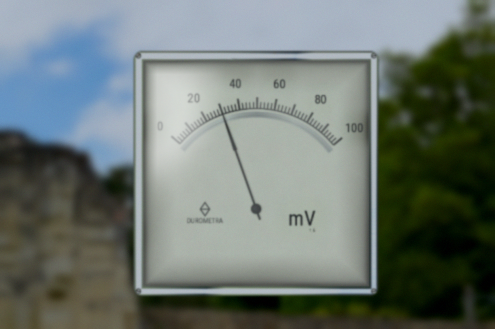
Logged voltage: 30 mV
